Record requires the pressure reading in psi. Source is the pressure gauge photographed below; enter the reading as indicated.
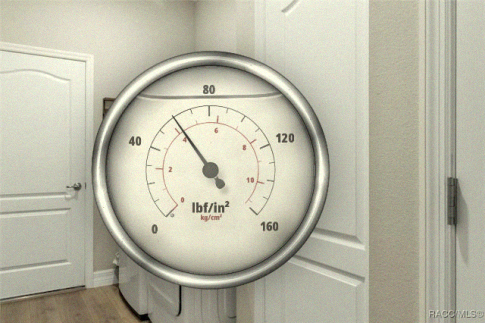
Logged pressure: 60 psi
